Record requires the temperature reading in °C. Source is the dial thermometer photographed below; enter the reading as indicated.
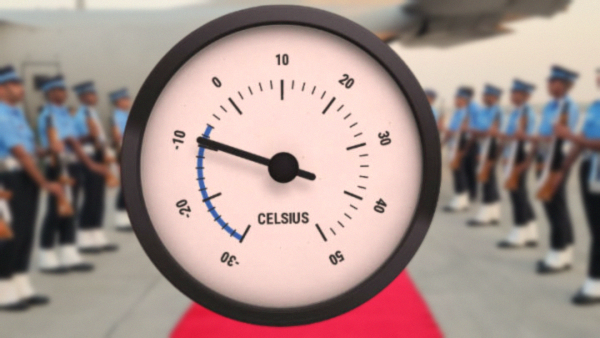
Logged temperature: -9 °C
